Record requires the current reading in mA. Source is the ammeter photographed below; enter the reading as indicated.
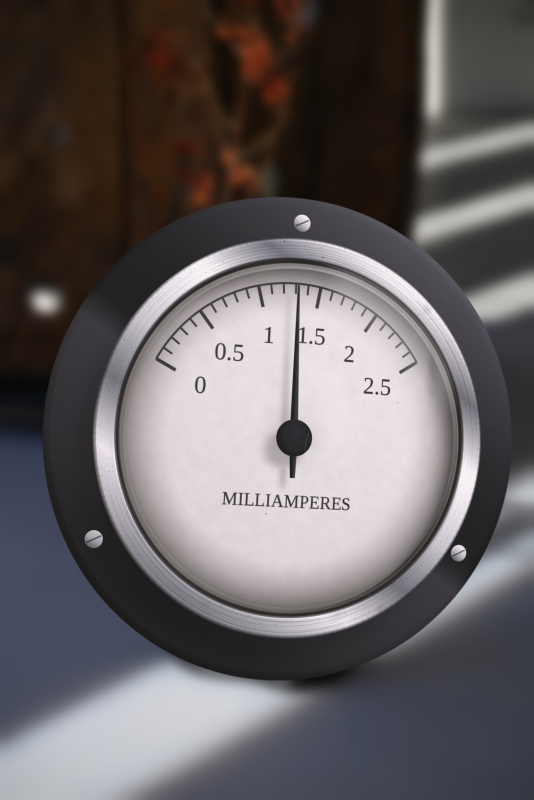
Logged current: 1.3 mA
